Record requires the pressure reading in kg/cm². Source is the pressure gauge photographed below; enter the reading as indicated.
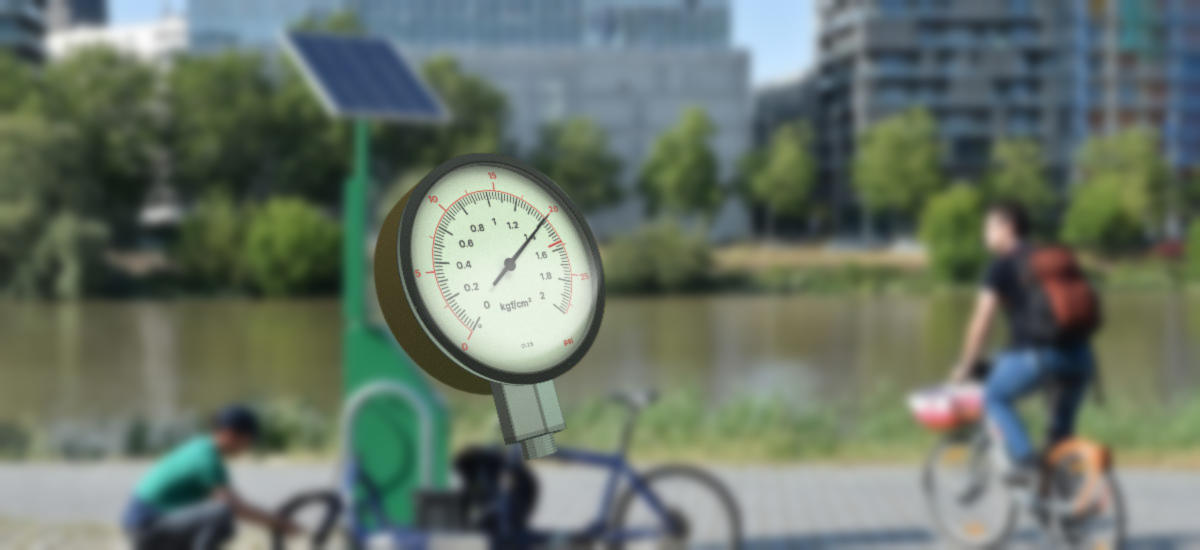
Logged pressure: 1.4 kg/cm²
